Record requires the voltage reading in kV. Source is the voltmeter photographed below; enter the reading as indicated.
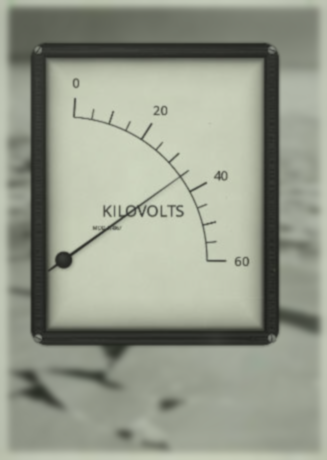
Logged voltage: 35 kV
